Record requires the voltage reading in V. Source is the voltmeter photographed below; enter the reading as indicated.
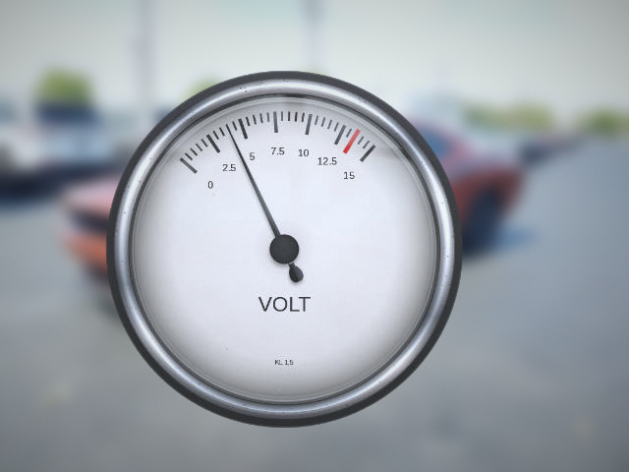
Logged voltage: 4 V
